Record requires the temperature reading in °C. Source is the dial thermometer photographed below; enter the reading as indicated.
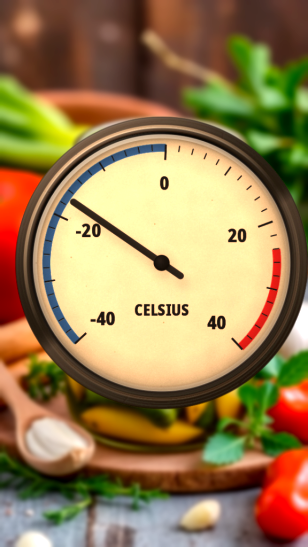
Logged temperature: -17 °C
